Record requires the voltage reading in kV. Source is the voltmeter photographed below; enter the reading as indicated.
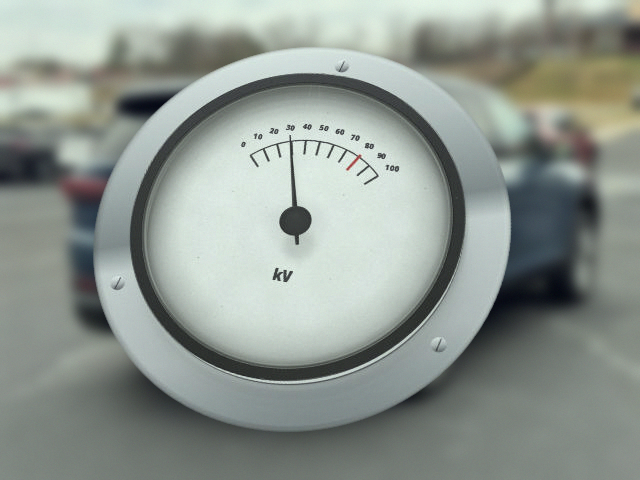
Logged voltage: 30 kV
